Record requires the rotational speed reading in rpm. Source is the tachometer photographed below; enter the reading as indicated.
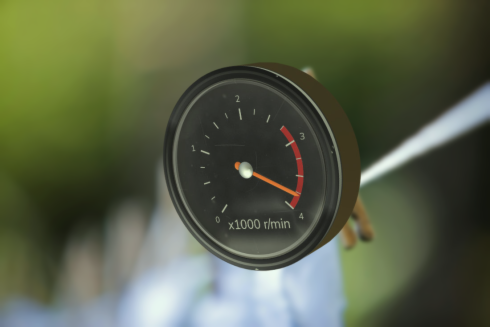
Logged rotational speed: 3750 rpm
